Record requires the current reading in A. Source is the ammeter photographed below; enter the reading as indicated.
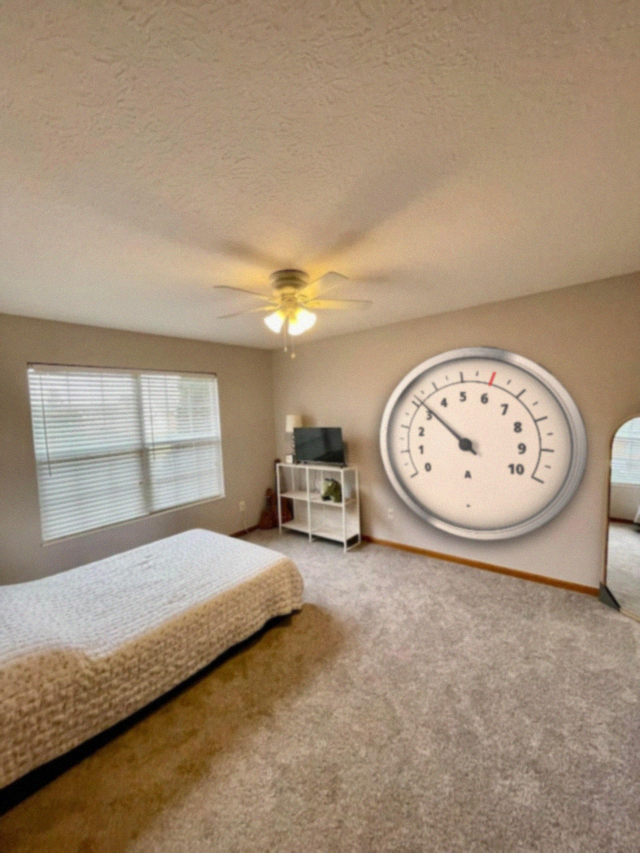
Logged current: 3.25 A
